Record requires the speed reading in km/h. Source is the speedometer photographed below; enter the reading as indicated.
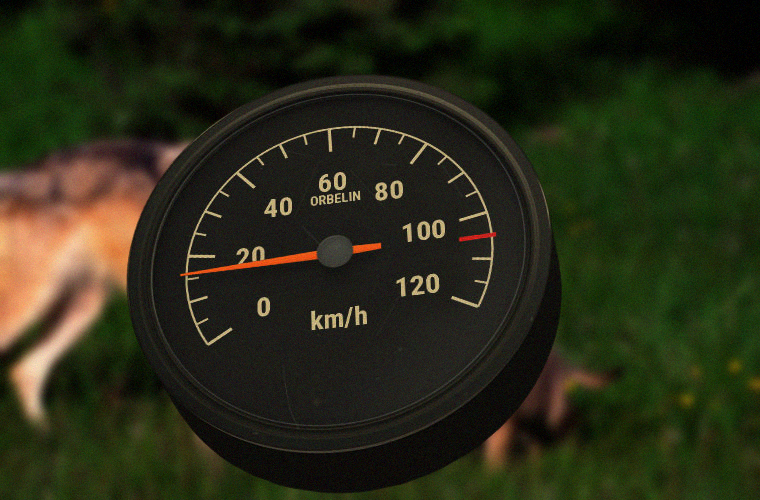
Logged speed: 15 km/h
